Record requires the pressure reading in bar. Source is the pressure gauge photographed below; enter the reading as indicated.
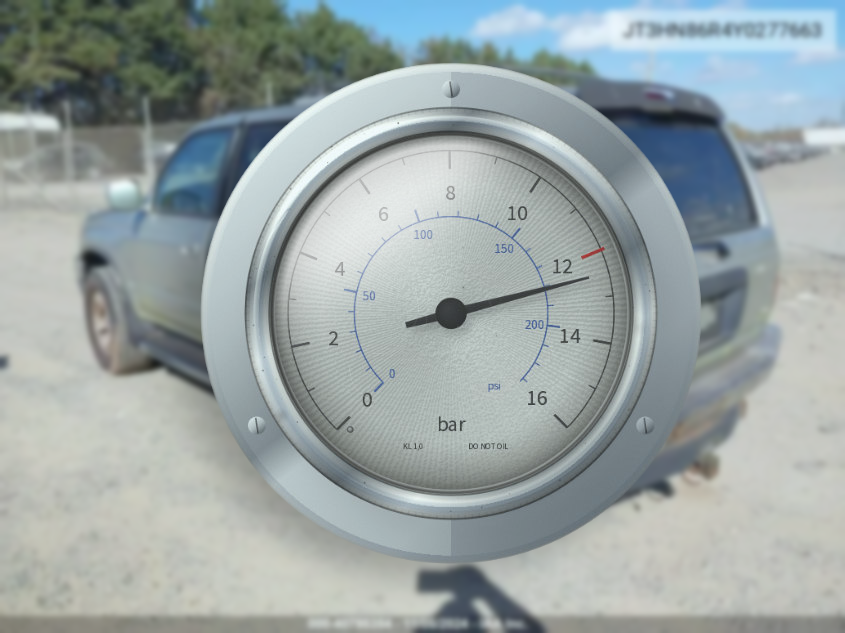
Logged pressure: 12.5 bar
